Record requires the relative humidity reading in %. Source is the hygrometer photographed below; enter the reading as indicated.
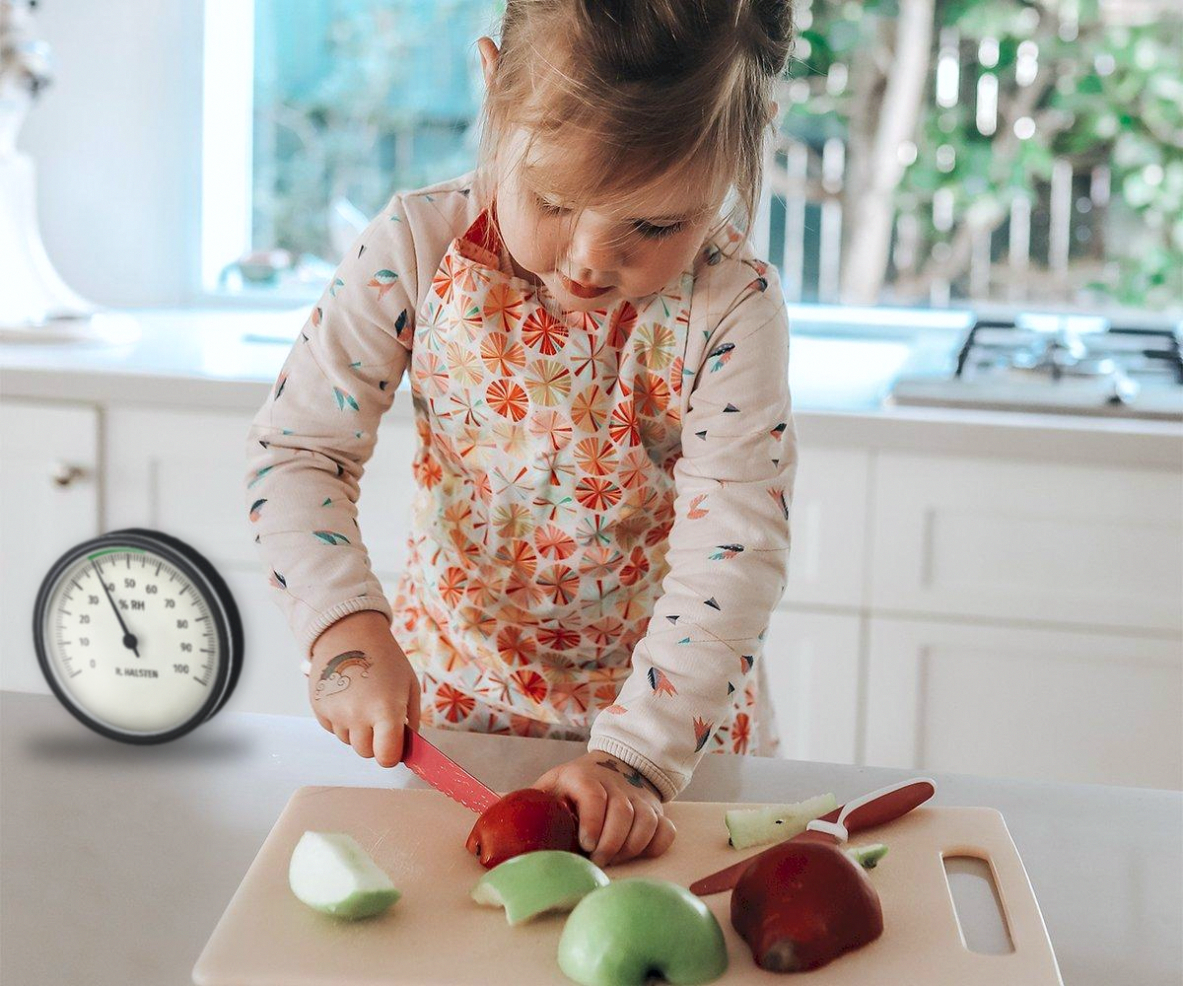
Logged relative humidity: 40 %
